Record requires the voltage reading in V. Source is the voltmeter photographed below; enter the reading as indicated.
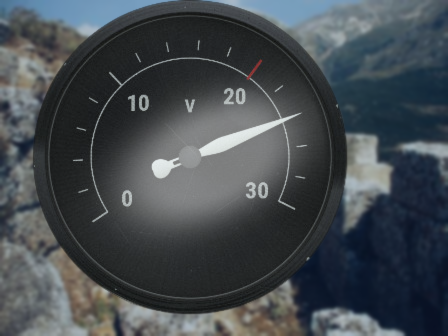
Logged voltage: 24 V
